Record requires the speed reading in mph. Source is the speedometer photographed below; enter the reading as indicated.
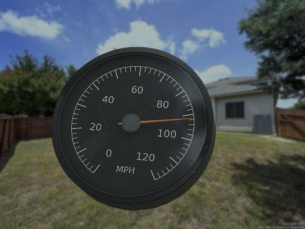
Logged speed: 92 mph
